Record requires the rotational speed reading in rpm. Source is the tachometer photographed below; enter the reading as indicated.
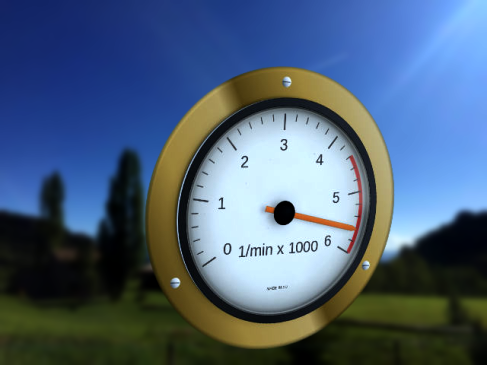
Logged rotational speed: 5600 rpm
